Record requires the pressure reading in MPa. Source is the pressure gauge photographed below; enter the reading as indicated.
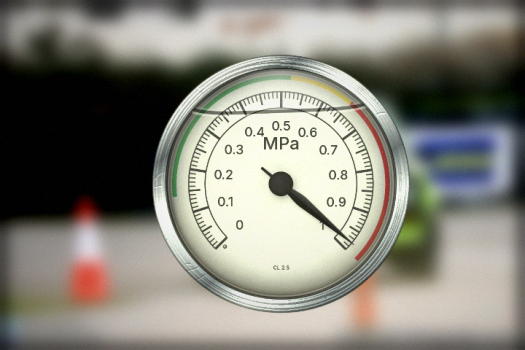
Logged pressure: 0.98 MPa
